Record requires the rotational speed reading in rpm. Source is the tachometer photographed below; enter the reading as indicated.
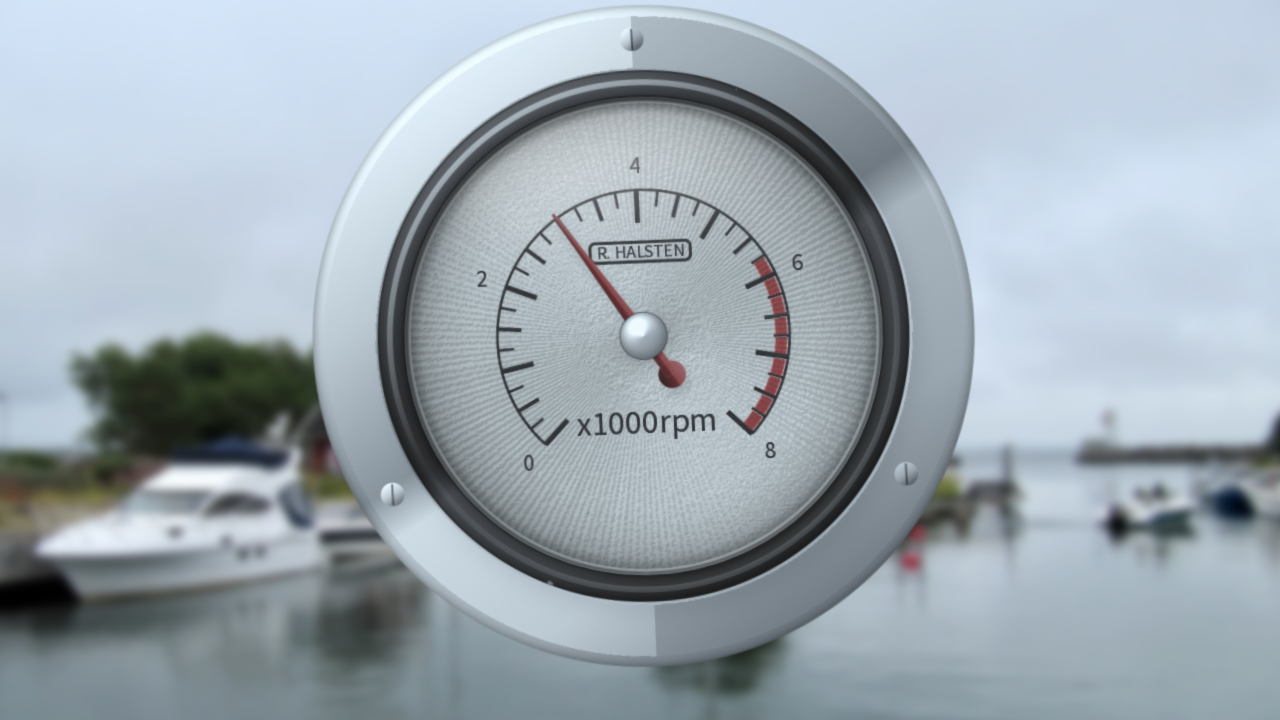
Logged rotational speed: 3000 rpm
